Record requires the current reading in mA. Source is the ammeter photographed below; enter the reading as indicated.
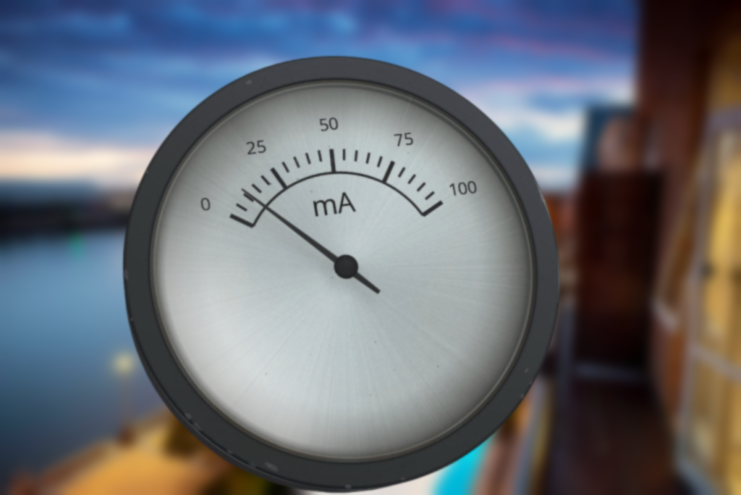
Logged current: 10 mA
